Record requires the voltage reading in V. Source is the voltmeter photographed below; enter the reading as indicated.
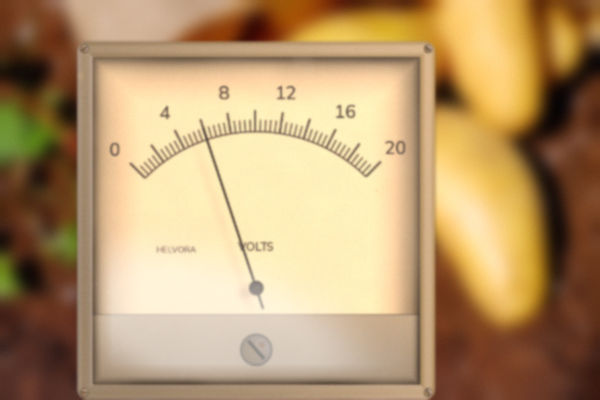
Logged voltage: 6 V
